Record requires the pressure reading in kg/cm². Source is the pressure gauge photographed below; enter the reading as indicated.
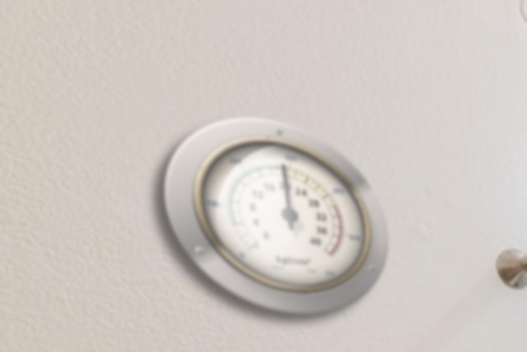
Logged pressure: 20 kg/cm²
